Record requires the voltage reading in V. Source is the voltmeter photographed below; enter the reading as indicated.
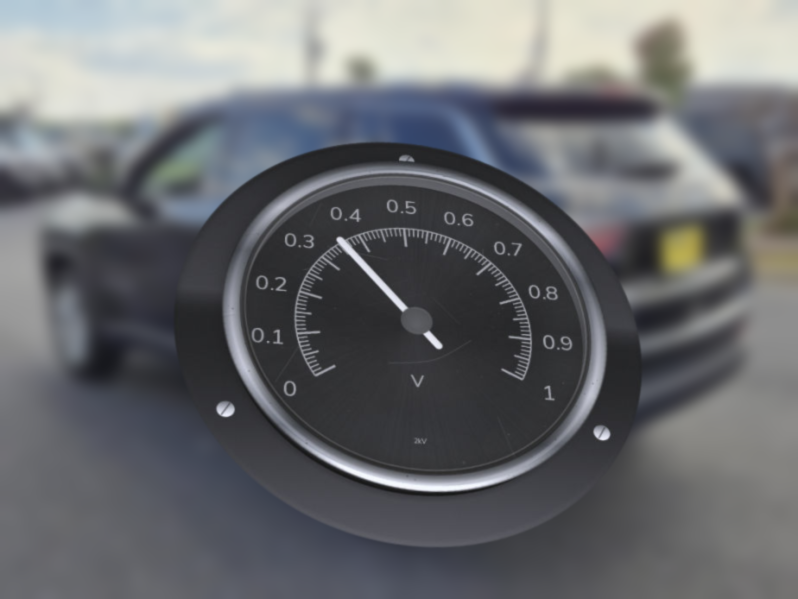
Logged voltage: 0.35 V
